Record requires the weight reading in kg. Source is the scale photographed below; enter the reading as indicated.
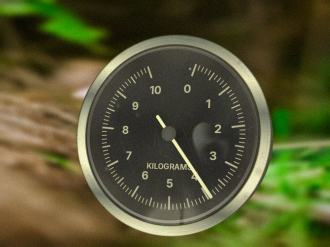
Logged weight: 3.9 kg
